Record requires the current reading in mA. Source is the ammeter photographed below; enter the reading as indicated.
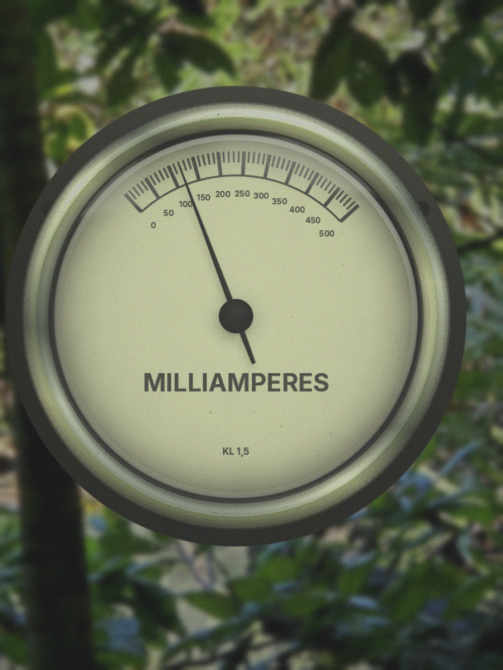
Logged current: 120 mA
